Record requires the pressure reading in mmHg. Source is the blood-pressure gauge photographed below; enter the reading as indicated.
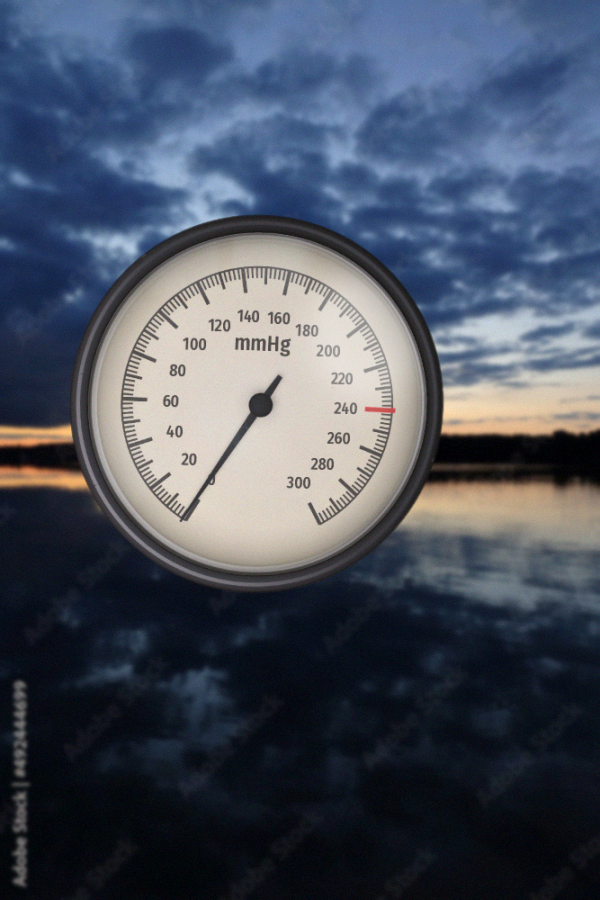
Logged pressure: 2 mmHg
